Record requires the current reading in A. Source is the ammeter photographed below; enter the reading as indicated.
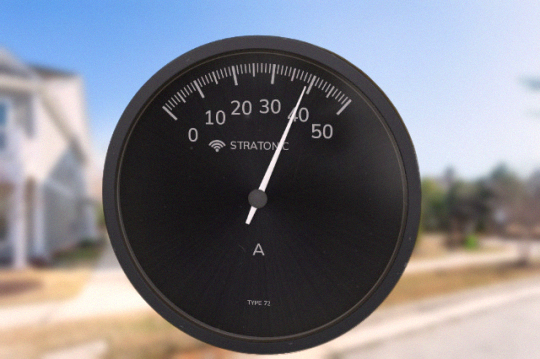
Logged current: 39 A
